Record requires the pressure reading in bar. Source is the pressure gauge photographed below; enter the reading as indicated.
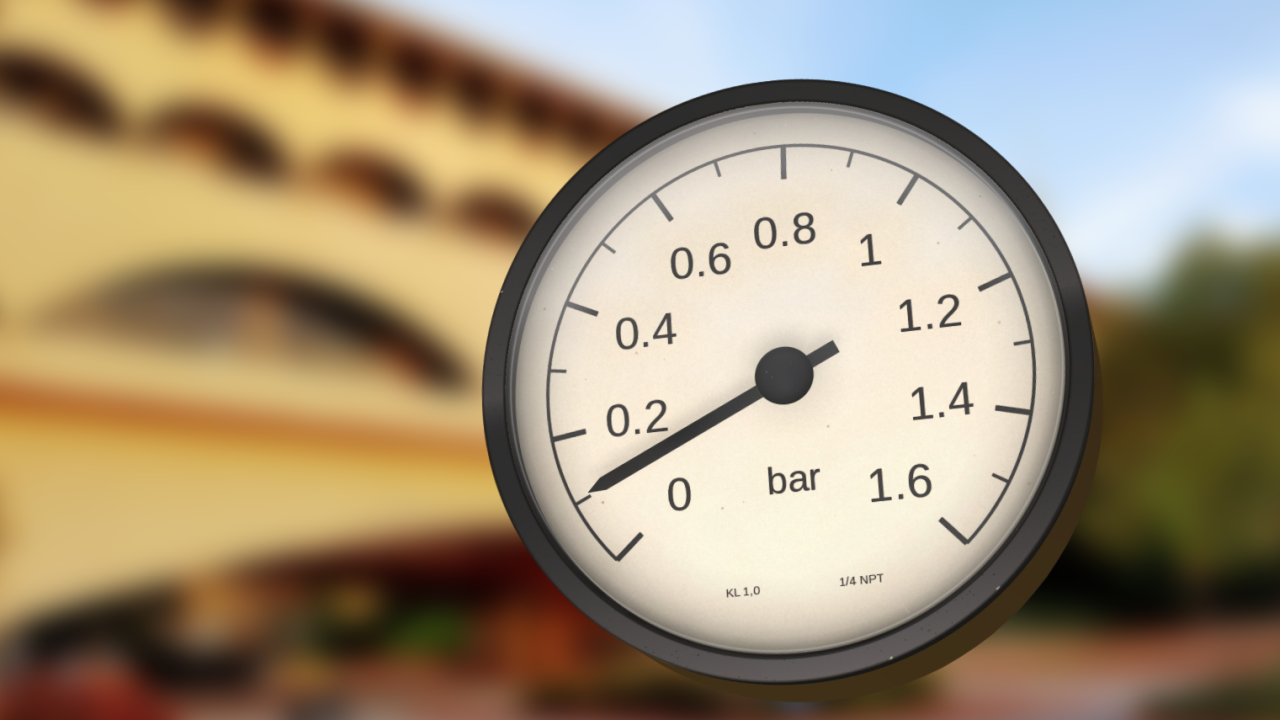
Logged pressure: 0.1 bar
